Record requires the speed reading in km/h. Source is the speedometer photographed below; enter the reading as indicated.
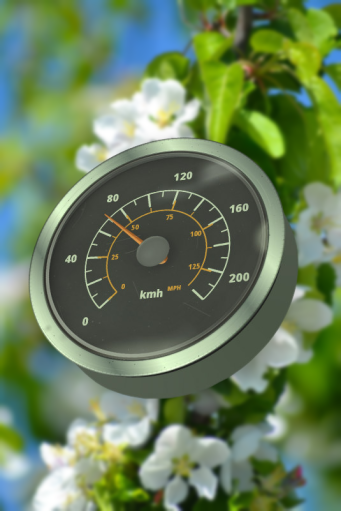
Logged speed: 70 km/h
